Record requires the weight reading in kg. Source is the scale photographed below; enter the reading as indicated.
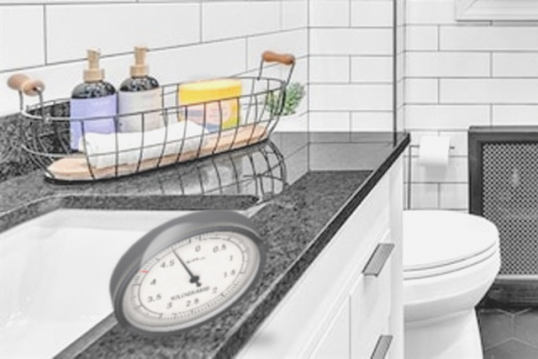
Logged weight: 4.75 kg
